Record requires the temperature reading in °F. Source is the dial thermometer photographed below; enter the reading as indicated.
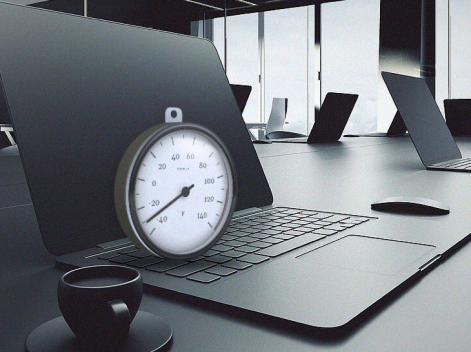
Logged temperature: -30 °F
